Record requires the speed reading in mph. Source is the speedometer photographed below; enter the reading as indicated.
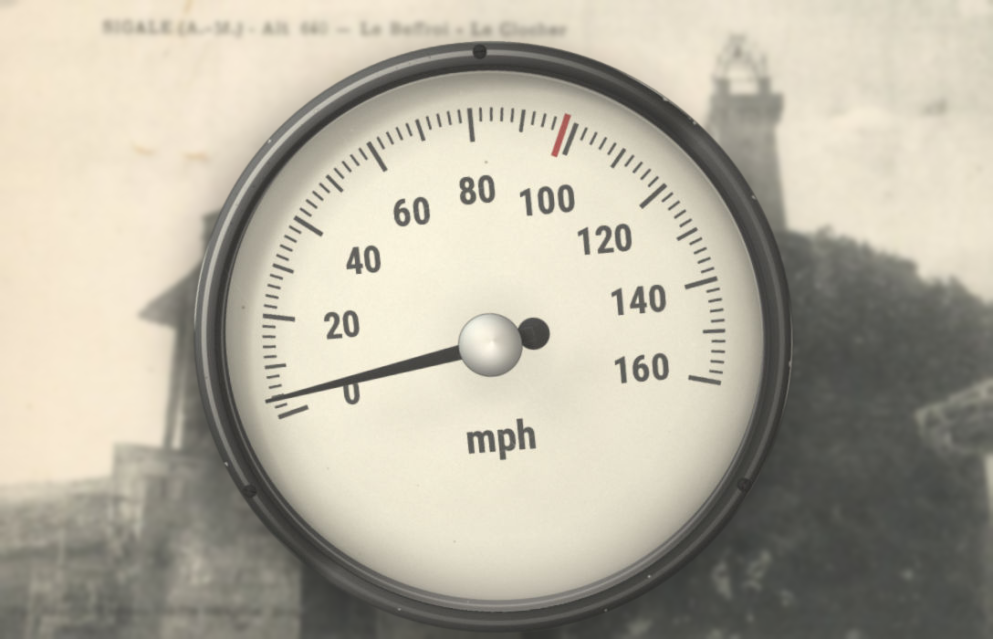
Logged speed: 4 mph
